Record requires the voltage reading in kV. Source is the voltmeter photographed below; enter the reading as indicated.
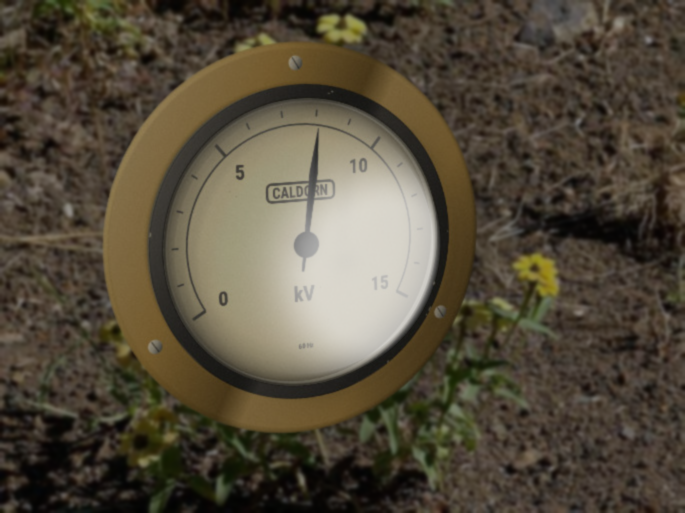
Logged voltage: 8 kV
